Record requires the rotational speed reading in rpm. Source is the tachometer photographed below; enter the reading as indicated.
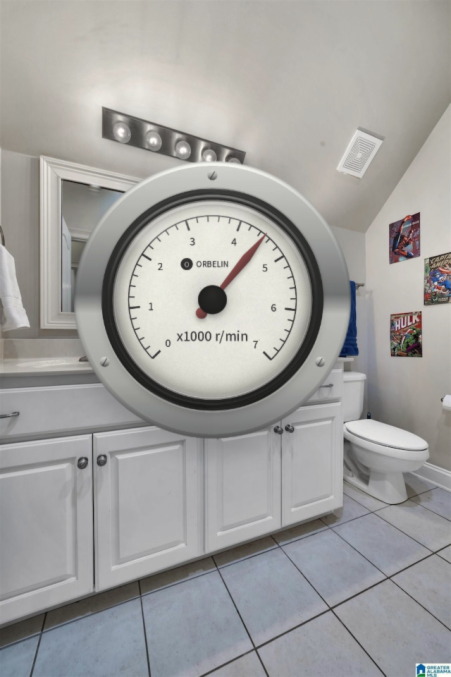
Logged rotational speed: 4500 rpm
